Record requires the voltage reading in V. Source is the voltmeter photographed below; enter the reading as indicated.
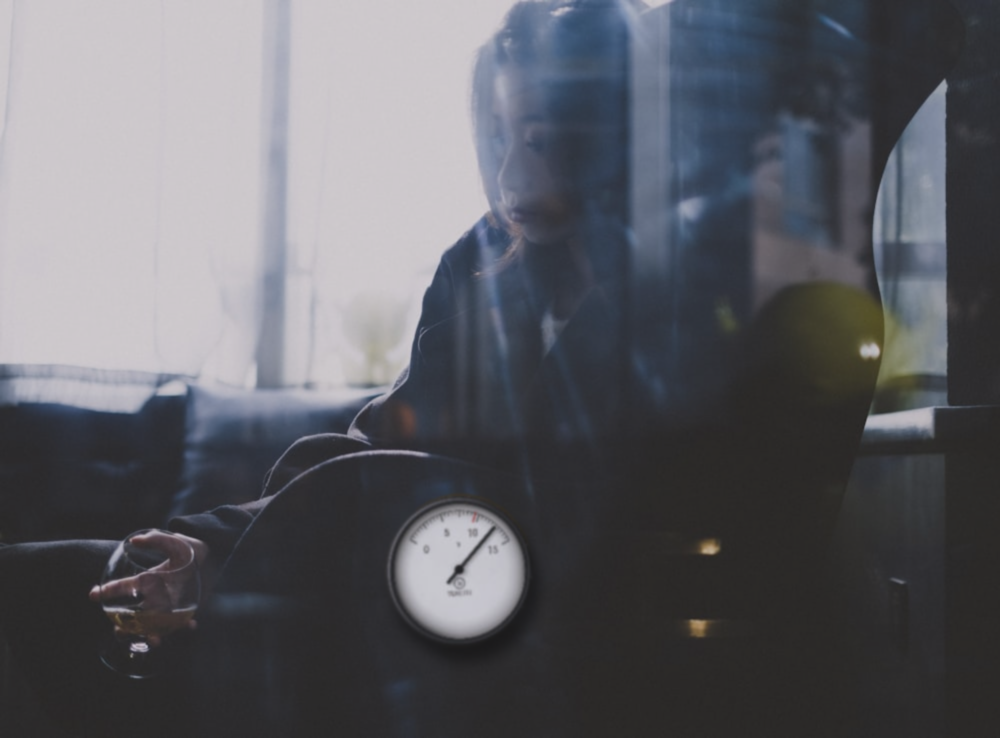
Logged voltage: 12.5 V
